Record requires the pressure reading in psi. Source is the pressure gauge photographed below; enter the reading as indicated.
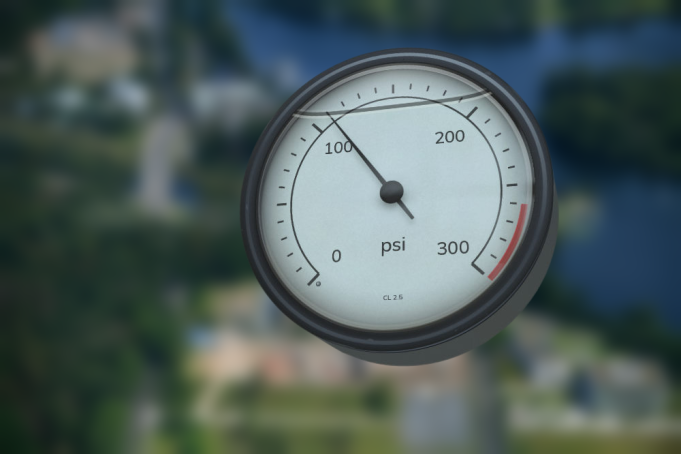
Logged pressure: 110 psi
